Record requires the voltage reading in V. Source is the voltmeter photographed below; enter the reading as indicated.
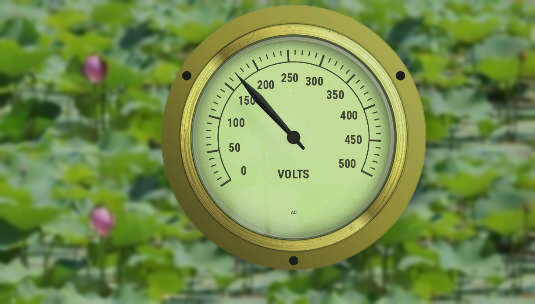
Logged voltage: 170 V
